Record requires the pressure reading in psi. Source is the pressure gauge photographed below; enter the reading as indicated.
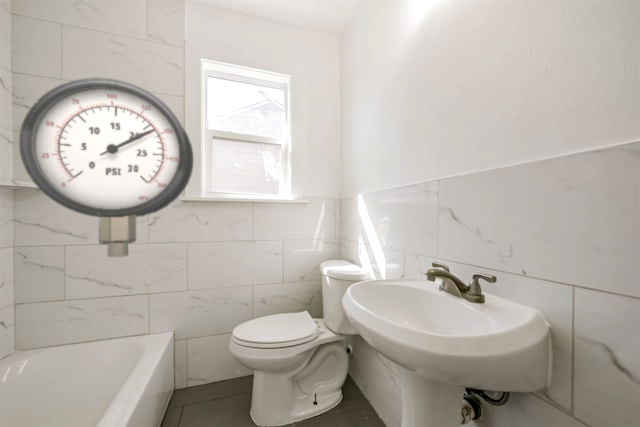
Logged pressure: 21 psi
